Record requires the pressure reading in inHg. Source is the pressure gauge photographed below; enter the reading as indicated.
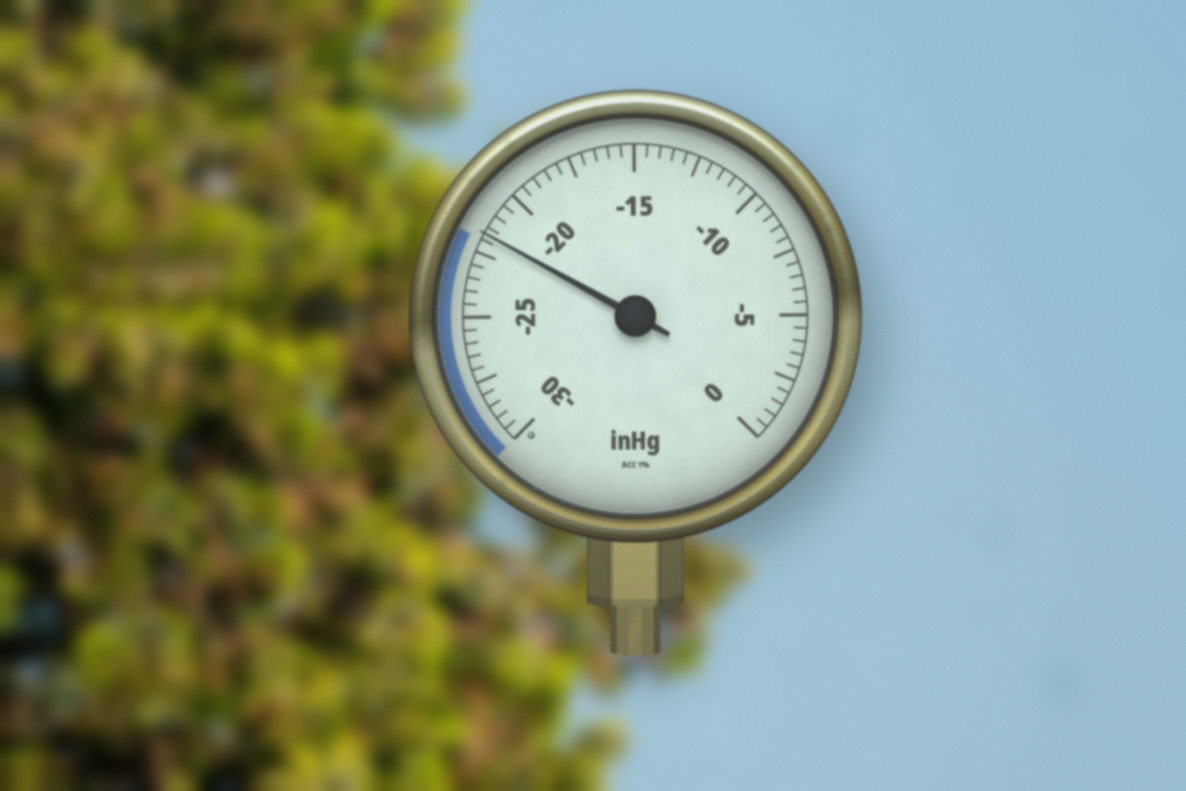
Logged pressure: -21.75 inHg
